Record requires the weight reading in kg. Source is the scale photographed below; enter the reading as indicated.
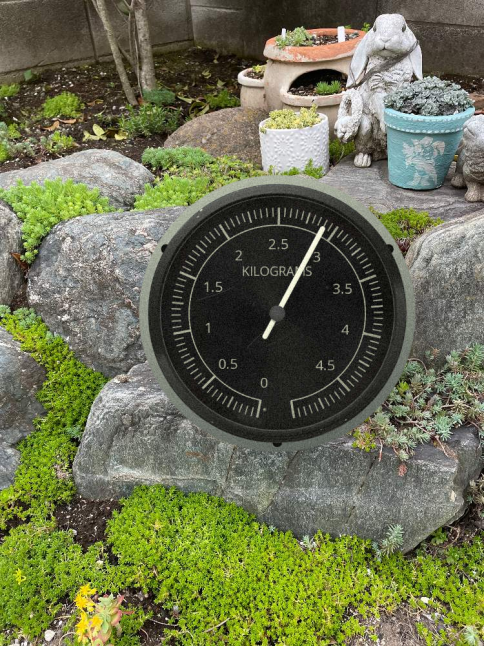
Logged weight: 2.9 kg
